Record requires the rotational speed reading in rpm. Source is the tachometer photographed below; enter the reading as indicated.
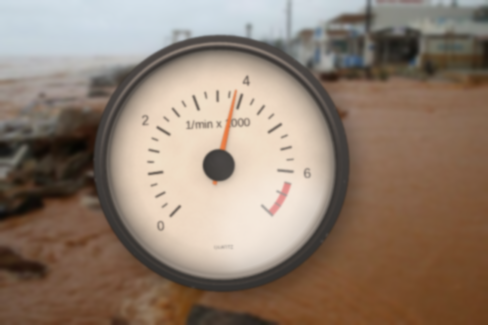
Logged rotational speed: 3875 rpm
